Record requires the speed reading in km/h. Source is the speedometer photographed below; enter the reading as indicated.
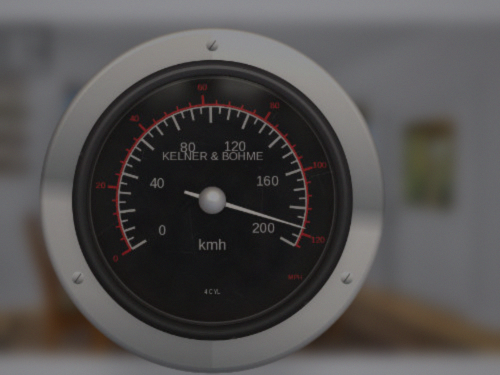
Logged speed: 190 km/h
